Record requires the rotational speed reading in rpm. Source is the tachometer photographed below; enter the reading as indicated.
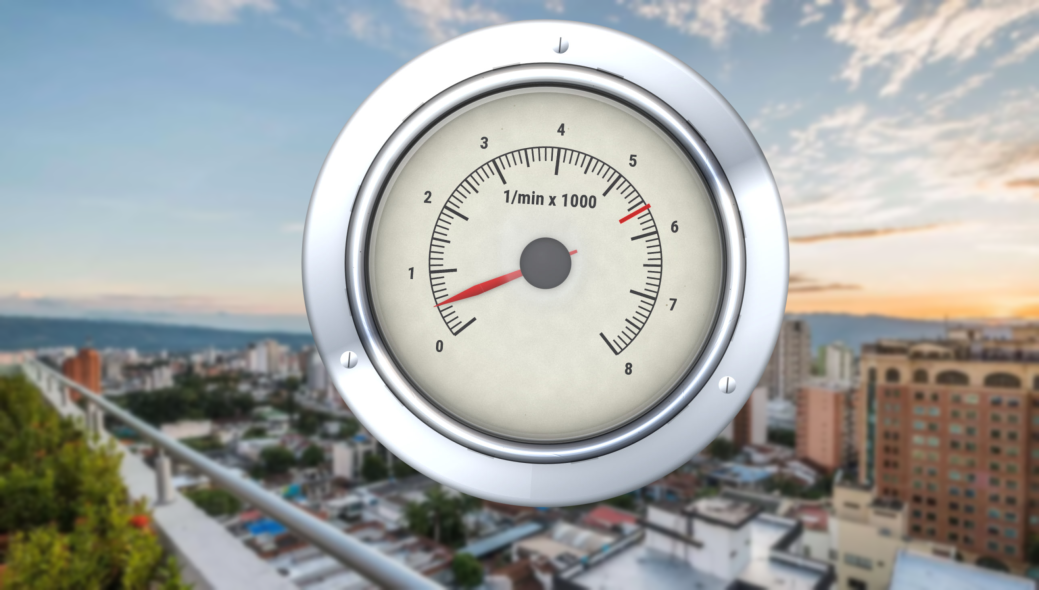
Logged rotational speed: 500 rpm
